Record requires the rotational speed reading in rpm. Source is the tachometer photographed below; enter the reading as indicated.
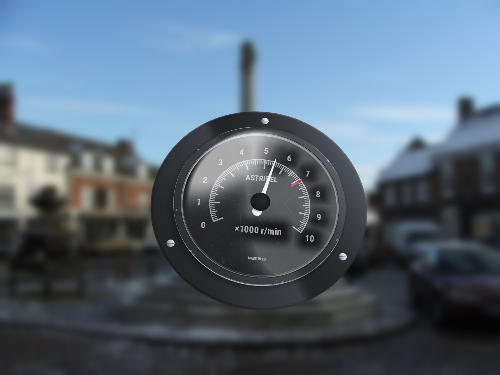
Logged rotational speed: 5500 rpm
